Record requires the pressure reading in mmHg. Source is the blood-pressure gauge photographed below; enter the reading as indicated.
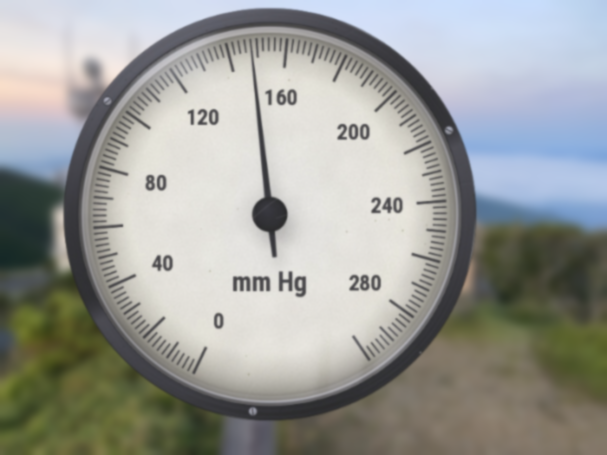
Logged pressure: 148 mmHg
